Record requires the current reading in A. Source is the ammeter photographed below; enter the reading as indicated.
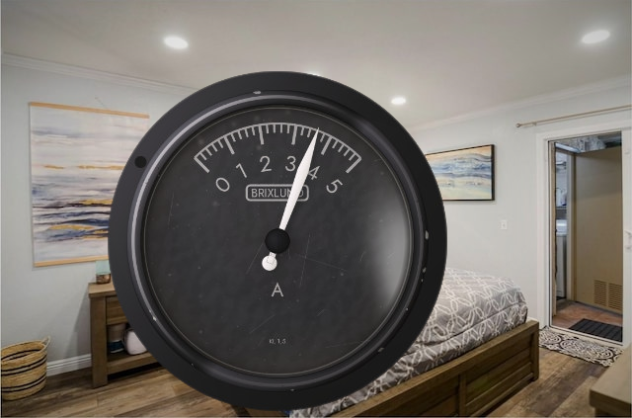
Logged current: 3.6 A
